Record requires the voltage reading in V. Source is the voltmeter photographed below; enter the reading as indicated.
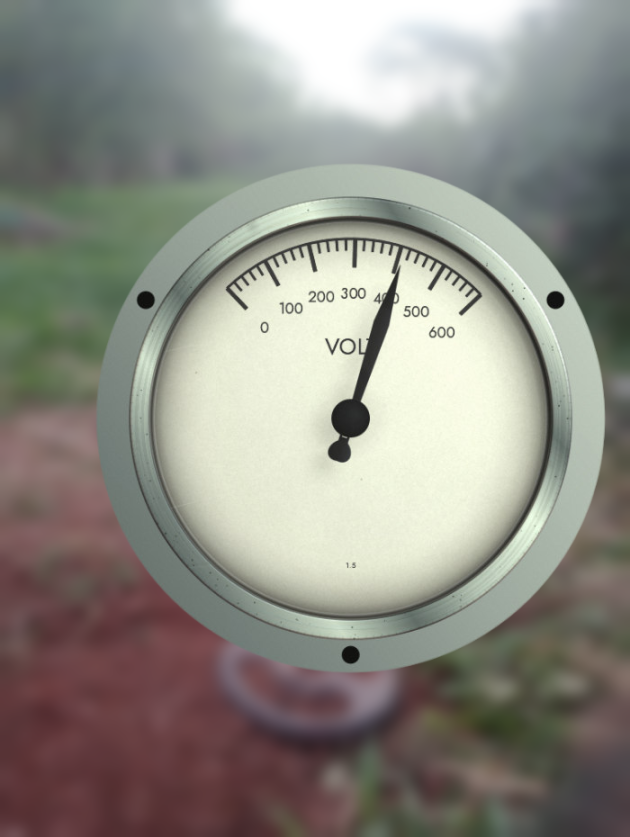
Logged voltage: 410 V
